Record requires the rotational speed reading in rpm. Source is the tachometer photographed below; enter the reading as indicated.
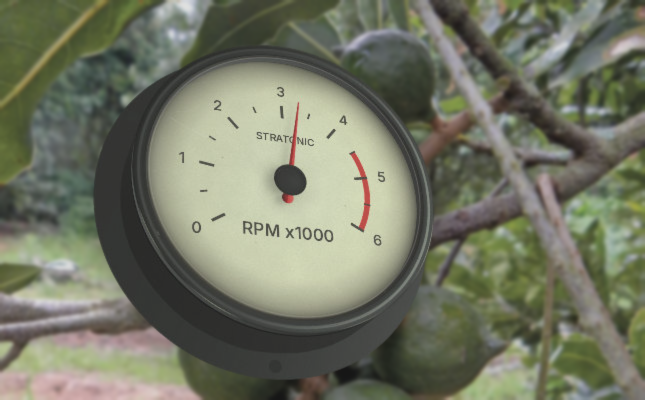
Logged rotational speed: 3250 rpm
